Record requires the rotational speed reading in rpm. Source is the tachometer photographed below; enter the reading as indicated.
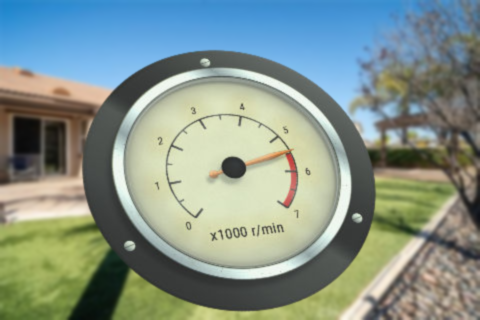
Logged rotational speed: 5500 rpm
